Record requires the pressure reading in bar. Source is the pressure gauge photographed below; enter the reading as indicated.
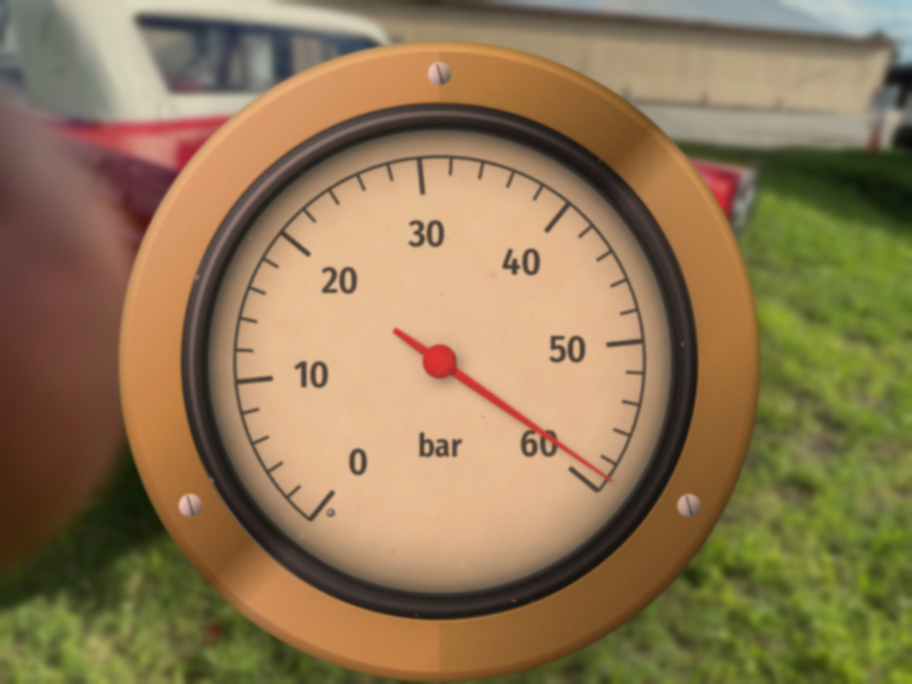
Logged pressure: 59 bar
